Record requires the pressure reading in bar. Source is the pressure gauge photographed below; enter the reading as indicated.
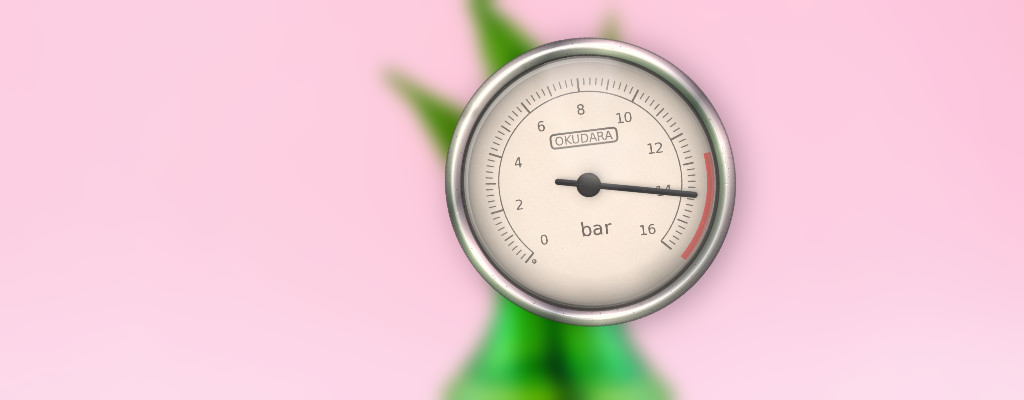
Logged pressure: 14 bar
